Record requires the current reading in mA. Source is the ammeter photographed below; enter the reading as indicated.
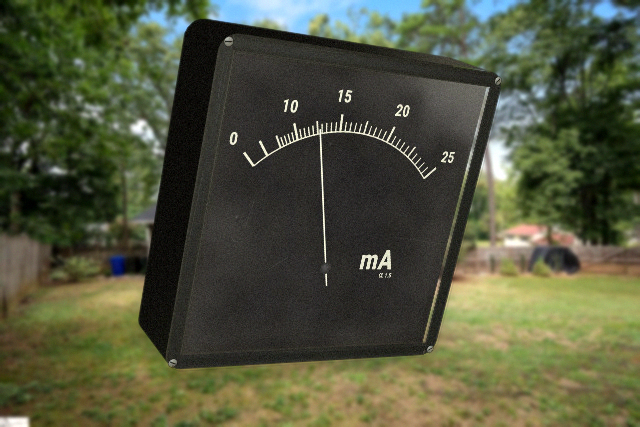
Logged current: 12.5 mA
